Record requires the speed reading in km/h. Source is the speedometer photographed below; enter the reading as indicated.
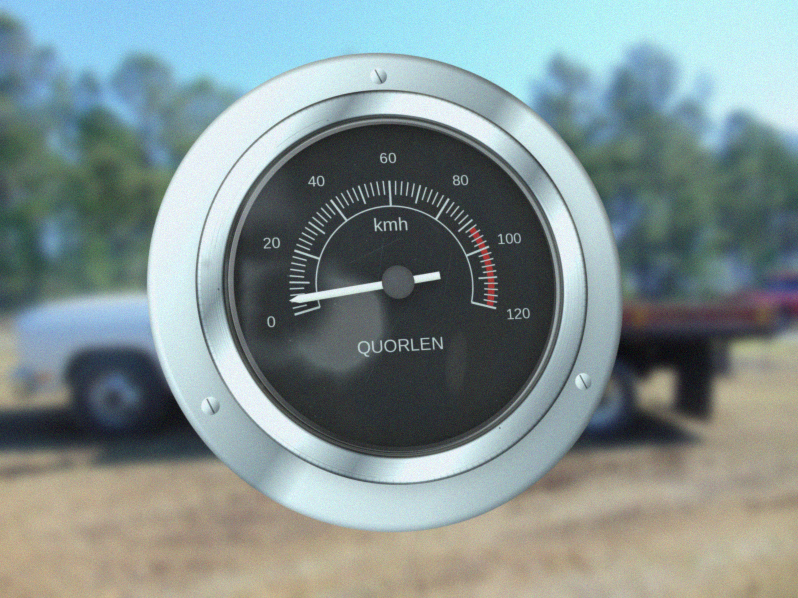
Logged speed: 4 km/h
